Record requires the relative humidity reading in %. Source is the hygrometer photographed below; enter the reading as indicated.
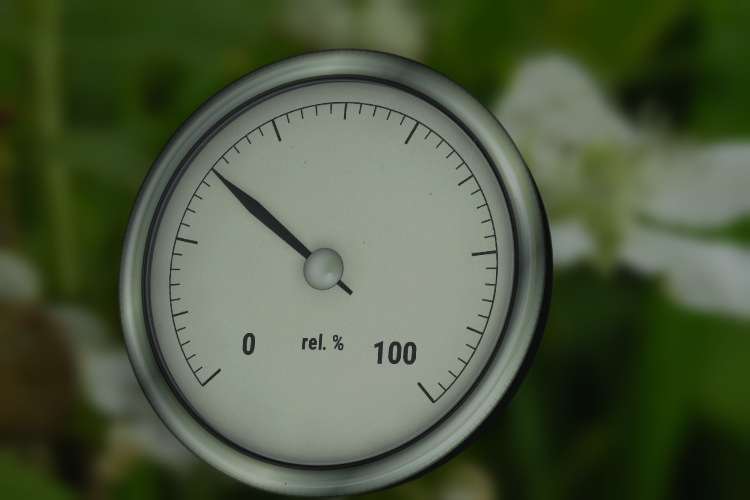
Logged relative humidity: 30 %
